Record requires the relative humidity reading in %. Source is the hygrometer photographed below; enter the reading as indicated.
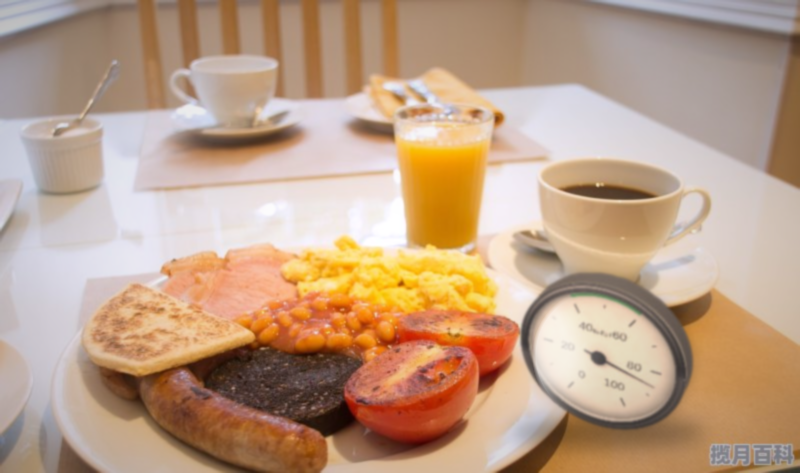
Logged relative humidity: 85 %
